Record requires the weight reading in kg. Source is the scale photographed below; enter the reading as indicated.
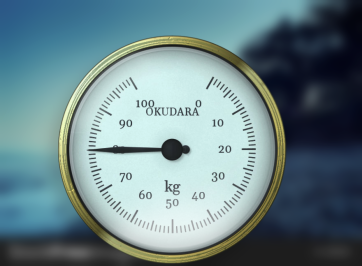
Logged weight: 80 kg
